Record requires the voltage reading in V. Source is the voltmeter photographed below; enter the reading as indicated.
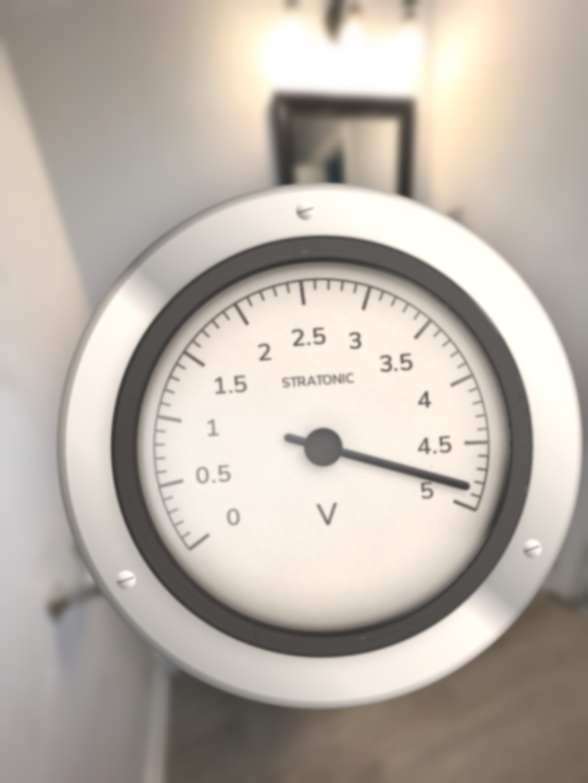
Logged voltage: 4.85 V
